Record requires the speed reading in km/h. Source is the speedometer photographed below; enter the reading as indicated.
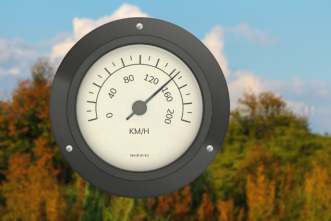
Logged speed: 145 km/h
